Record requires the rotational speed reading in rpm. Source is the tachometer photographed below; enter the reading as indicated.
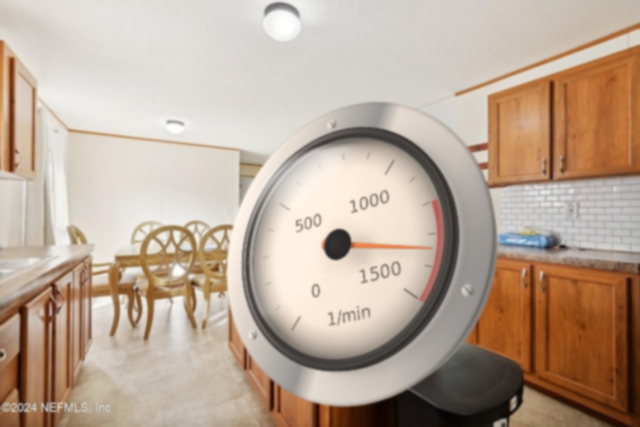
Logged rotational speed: 1350 rpm
